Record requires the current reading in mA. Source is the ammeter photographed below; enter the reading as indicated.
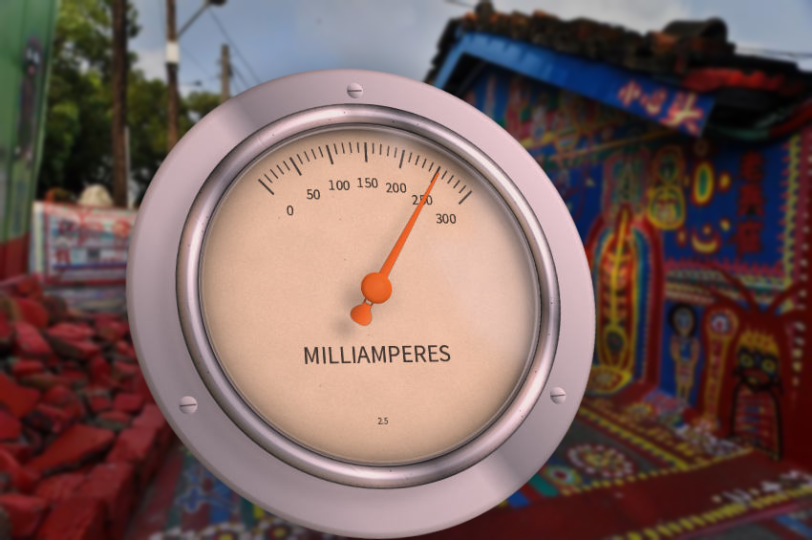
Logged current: 250 mA
